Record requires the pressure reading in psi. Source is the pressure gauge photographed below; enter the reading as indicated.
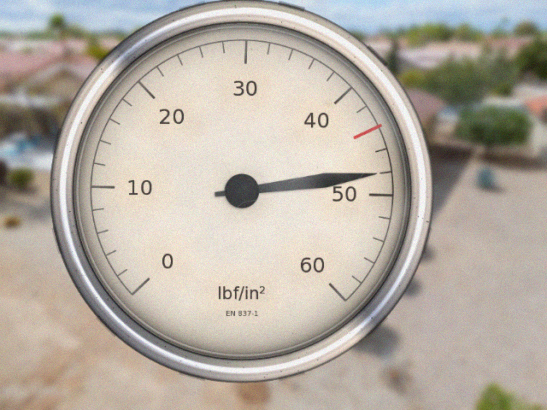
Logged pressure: 48 psi
